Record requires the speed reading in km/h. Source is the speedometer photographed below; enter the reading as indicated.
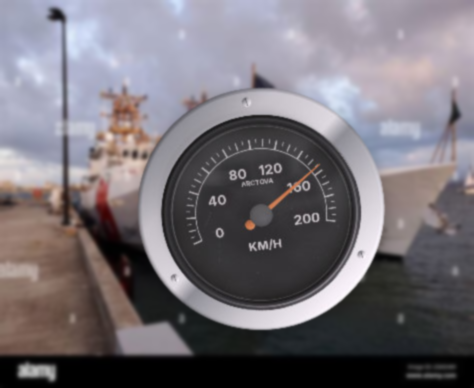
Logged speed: 155 km/h
